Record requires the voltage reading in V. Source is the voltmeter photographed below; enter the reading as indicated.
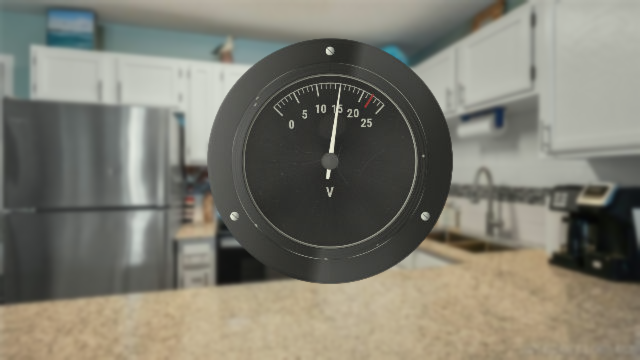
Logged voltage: 15 V
